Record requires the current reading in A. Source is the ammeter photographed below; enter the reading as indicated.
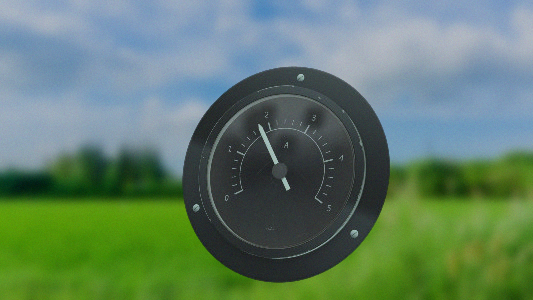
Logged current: 1.8 A
